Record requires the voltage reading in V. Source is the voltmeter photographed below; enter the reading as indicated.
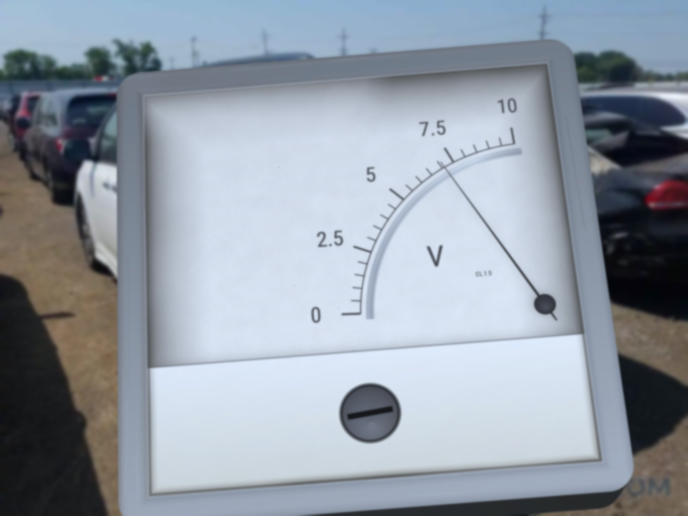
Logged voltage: 7 V
